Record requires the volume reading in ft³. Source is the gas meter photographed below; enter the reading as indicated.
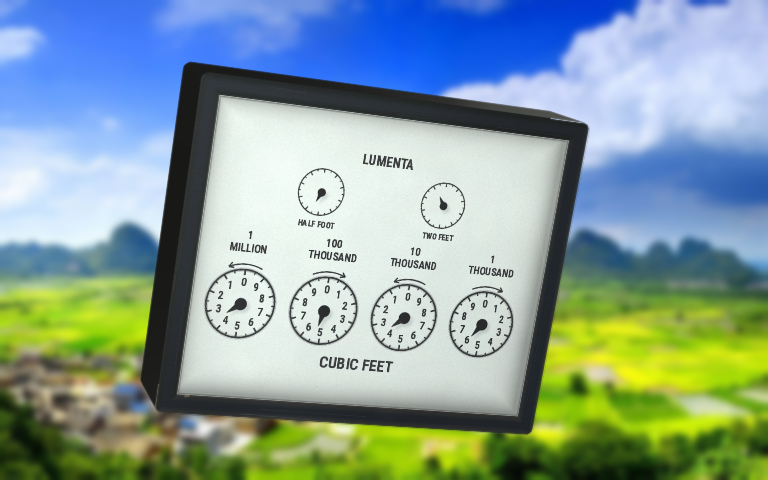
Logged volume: 353600 ft³
